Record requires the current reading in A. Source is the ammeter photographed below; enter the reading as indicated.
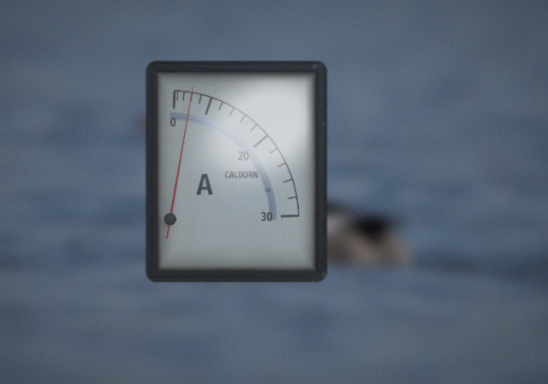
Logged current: 6 A
